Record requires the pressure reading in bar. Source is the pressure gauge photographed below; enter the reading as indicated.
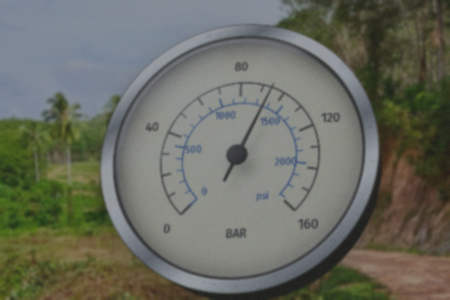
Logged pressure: 95 bar
